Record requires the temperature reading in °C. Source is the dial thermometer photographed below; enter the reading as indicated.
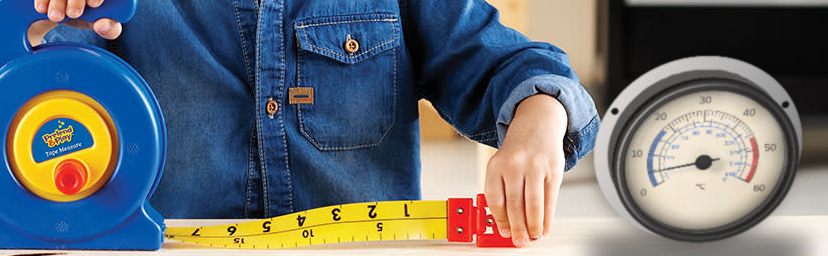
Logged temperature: 5 °C
